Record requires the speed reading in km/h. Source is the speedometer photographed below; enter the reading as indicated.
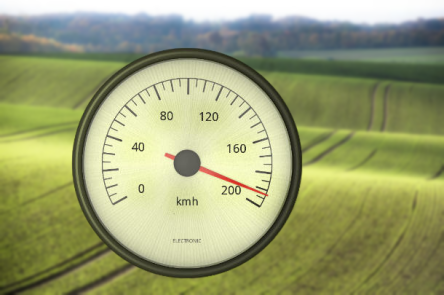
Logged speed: 192.5 km/h
